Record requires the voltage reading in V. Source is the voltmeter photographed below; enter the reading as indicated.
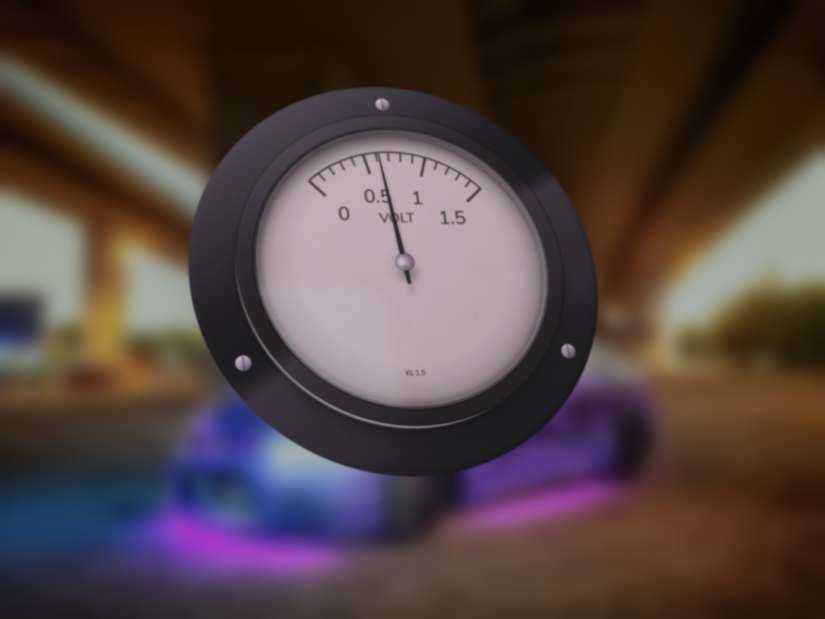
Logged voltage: 0.6 V
